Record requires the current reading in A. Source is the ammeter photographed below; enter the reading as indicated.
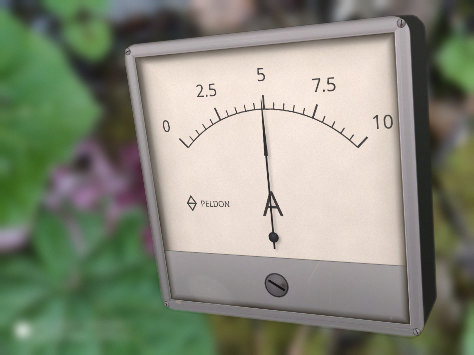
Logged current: 5 A
